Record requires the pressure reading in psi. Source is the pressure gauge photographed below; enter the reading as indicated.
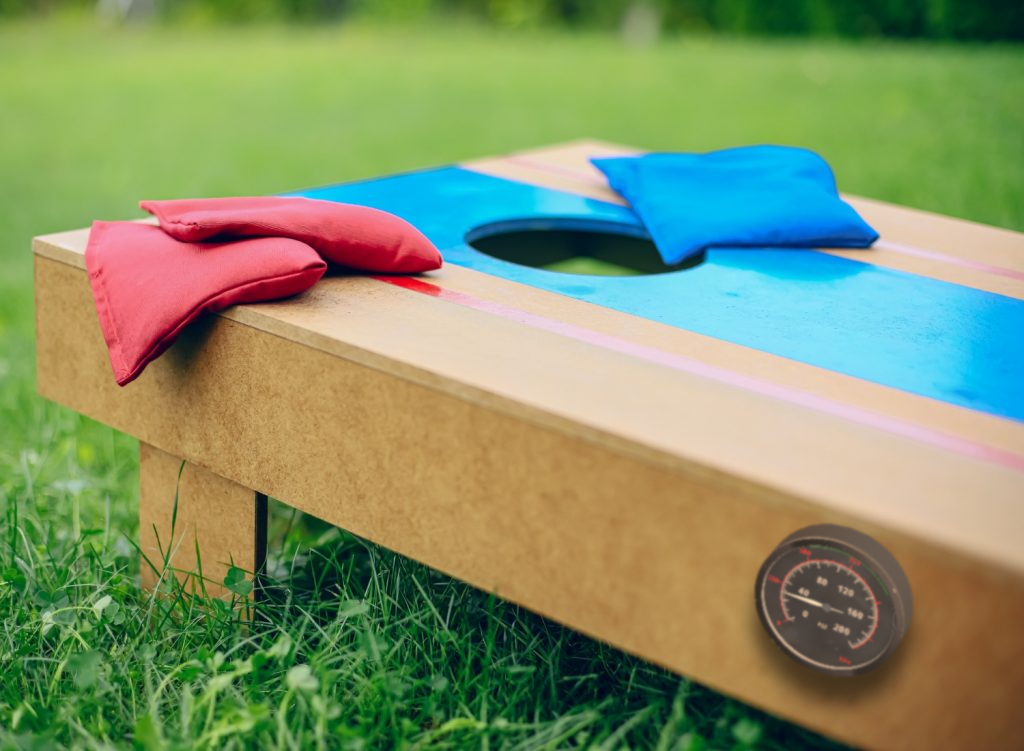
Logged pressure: 30 psi
